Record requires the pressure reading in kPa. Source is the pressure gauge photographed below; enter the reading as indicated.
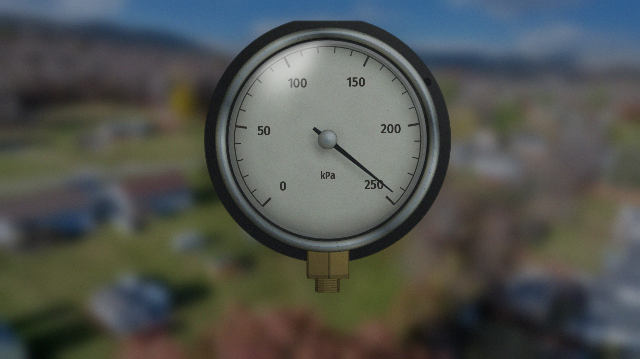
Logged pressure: 245 kPa
